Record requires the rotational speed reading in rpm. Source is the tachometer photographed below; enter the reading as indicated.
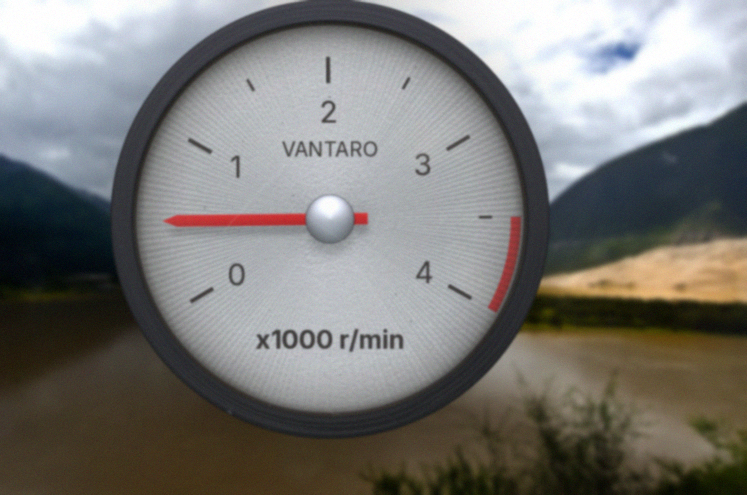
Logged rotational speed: 500 rpm
